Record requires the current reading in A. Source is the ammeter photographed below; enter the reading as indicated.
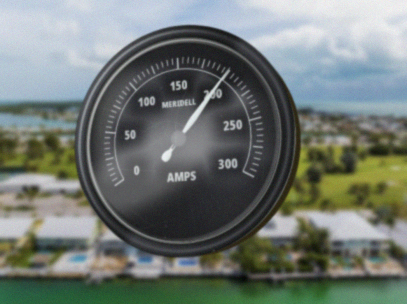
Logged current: 200 A
